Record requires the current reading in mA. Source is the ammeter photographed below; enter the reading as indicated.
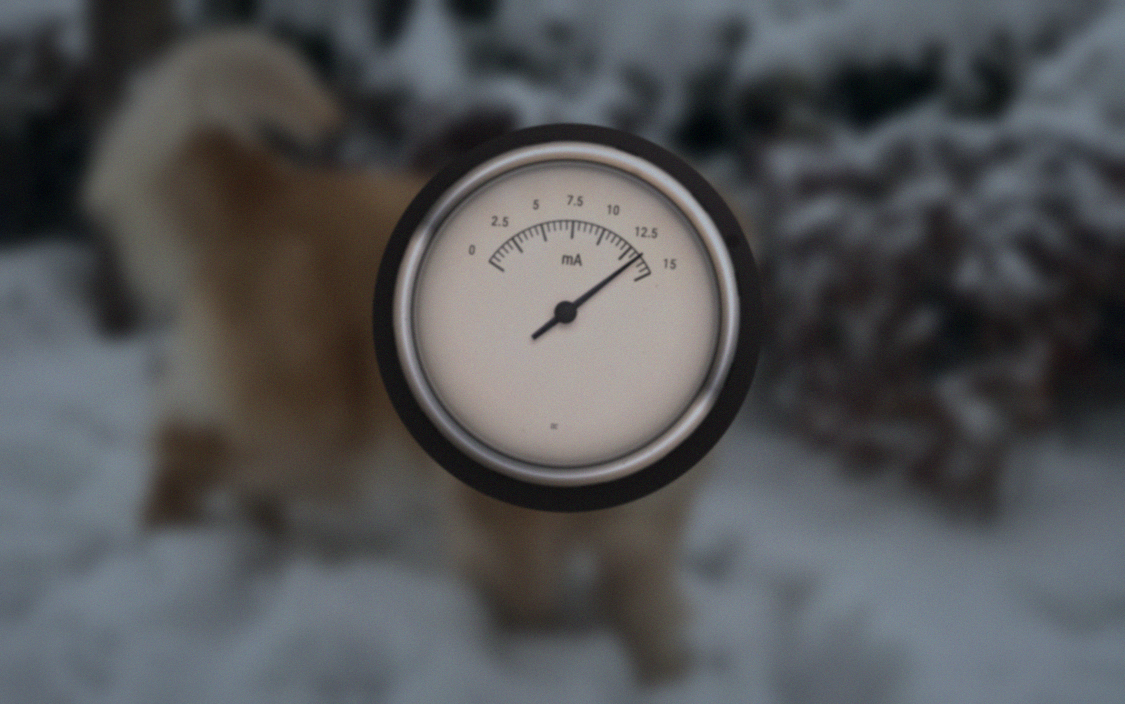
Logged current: 13.5 mA
